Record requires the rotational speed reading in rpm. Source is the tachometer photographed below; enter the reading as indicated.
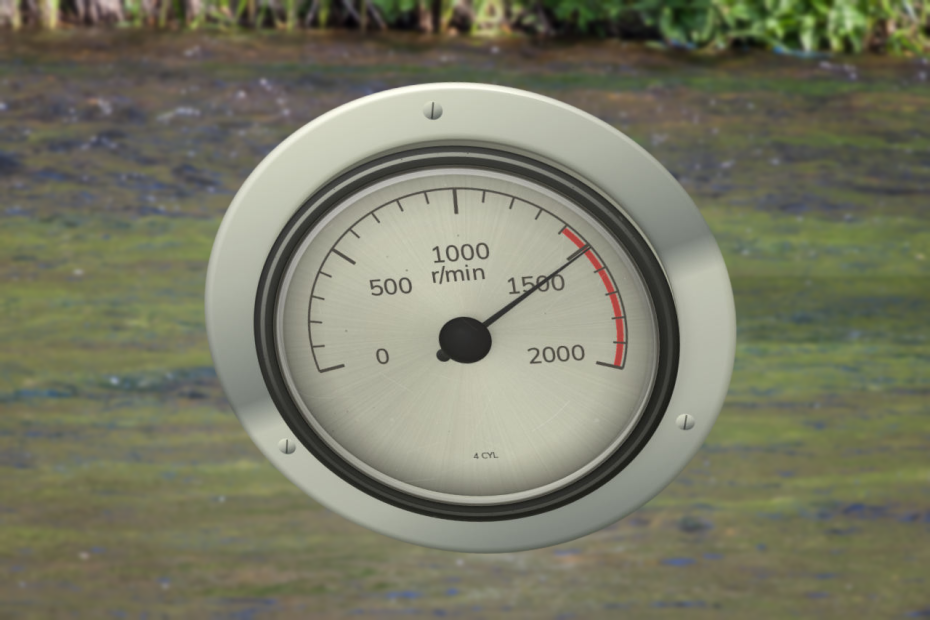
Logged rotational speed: 1500 rpm
